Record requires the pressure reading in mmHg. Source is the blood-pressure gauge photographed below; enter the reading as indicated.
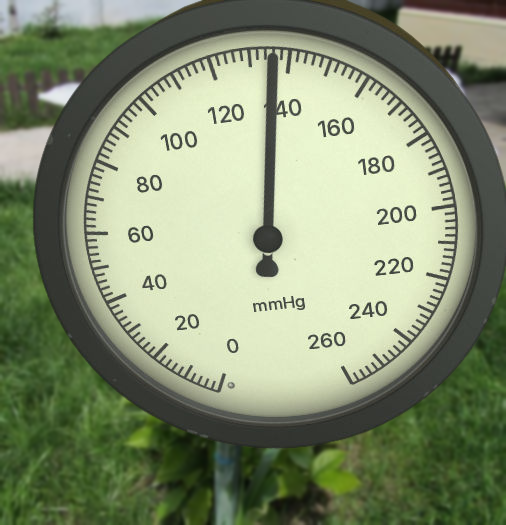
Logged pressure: 136 mmHg
